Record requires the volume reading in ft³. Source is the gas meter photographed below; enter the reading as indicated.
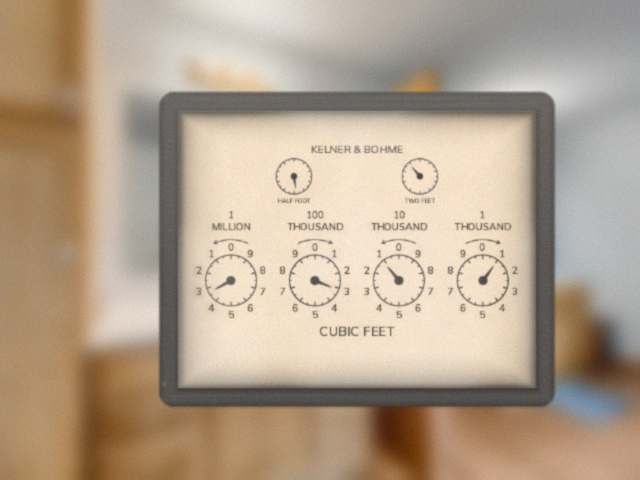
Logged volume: 331100 ft³
